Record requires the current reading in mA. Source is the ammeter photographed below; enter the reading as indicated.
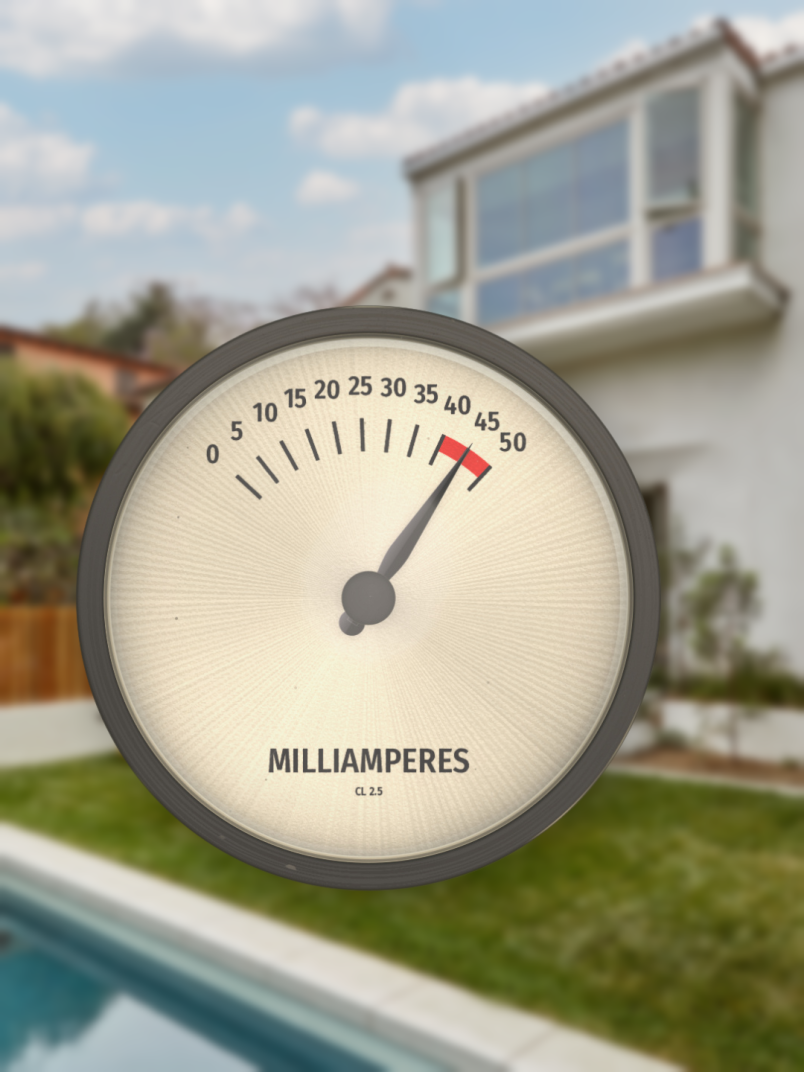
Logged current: 45 mA
